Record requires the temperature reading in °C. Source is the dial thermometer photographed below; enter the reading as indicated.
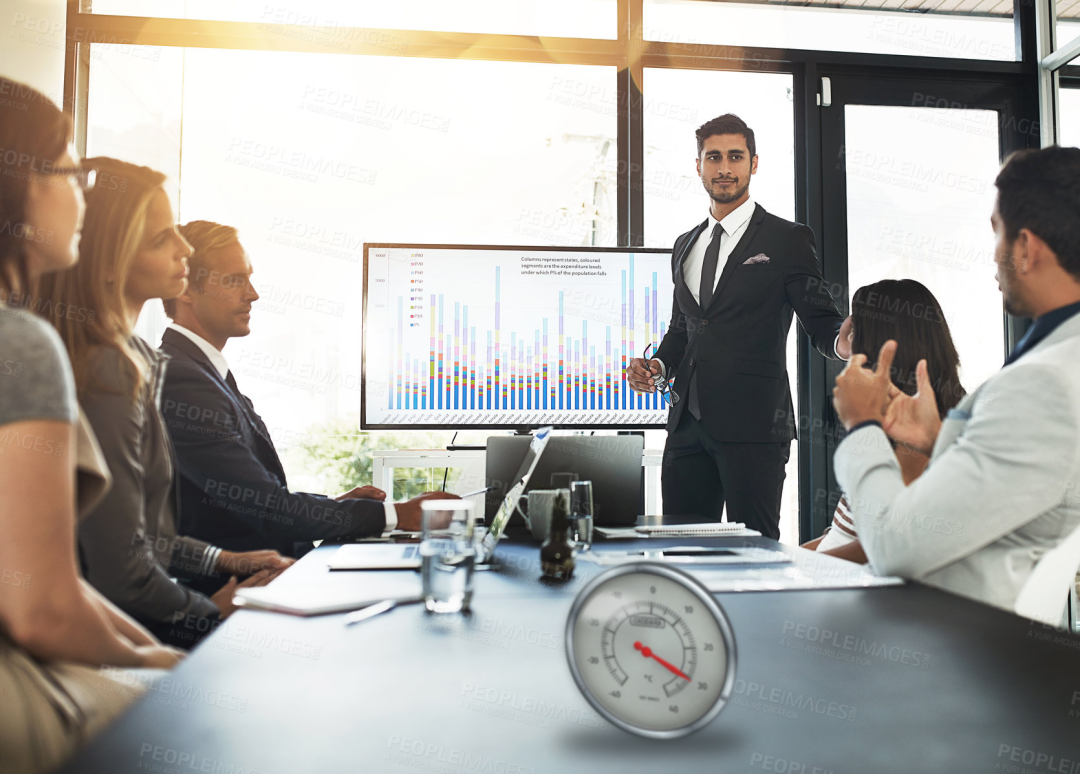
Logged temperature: 30 °C
